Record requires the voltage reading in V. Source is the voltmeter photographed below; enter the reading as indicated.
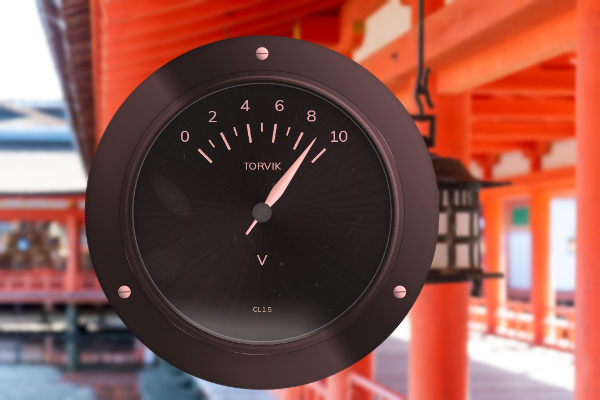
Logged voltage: 9 V
